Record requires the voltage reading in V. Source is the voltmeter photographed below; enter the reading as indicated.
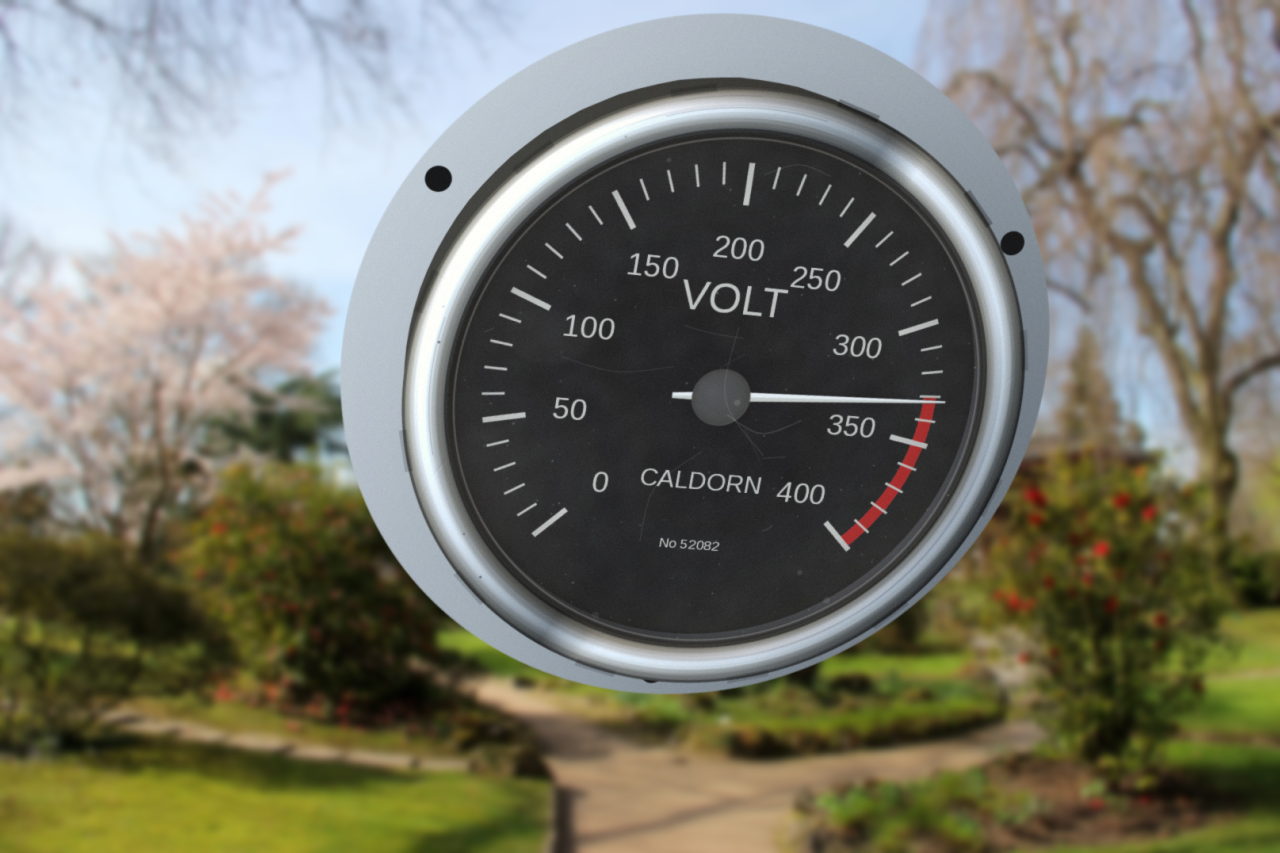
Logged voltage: 330 V
